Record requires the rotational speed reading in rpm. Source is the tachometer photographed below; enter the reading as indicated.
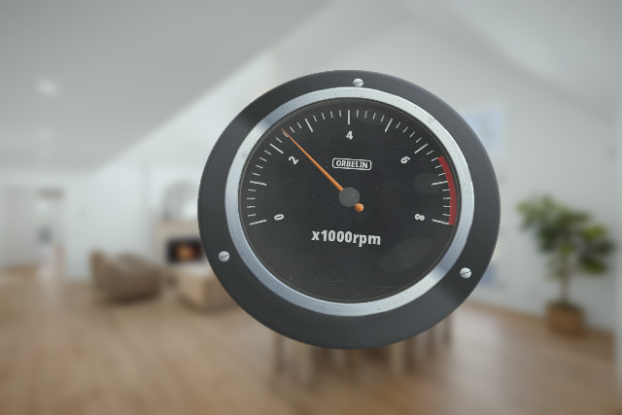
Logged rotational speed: 2400 rpm
